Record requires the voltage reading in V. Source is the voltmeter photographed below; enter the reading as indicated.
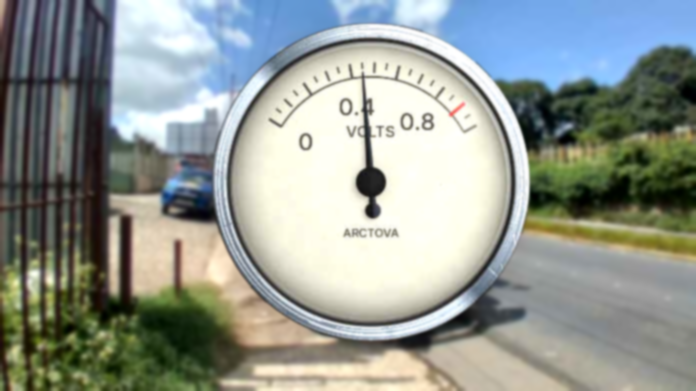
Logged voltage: 0.45 V
